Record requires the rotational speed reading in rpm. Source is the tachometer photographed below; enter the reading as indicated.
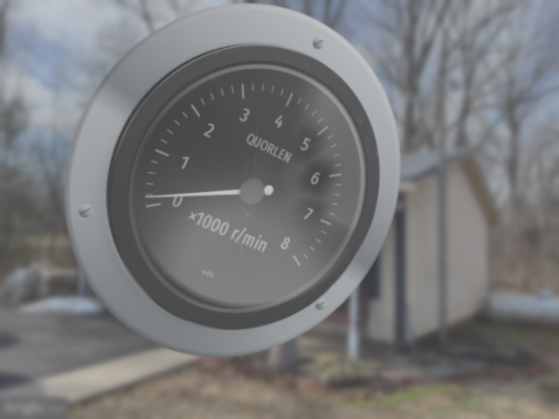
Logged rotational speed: 200 rpm
